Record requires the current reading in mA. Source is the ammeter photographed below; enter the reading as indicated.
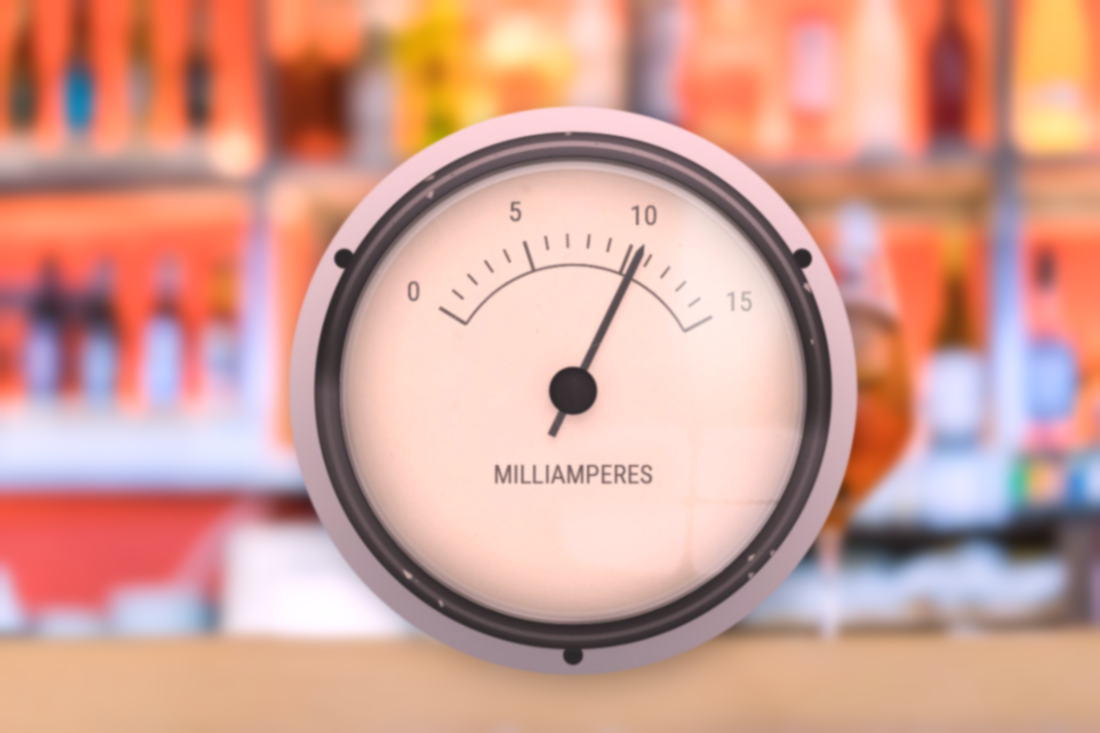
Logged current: 10.5 mA
